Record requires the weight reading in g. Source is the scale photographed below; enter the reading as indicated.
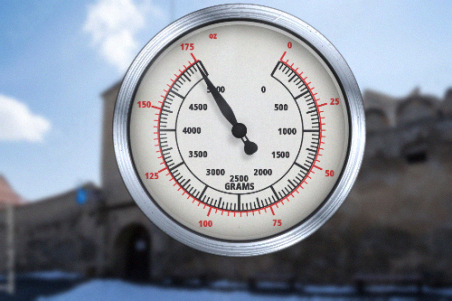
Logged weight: 4950 g
